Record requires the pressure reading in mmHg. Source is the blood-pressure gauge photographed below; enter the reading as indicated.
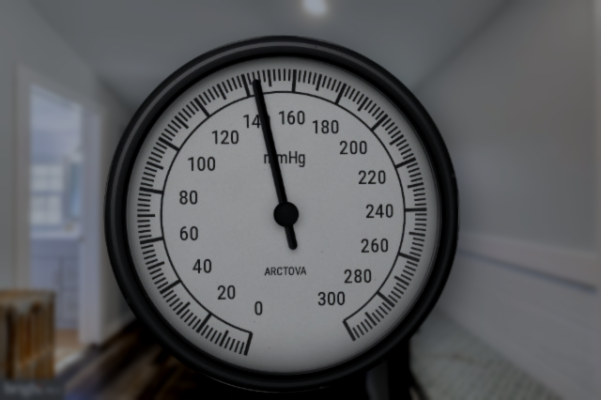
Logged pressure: 144 mmHg
